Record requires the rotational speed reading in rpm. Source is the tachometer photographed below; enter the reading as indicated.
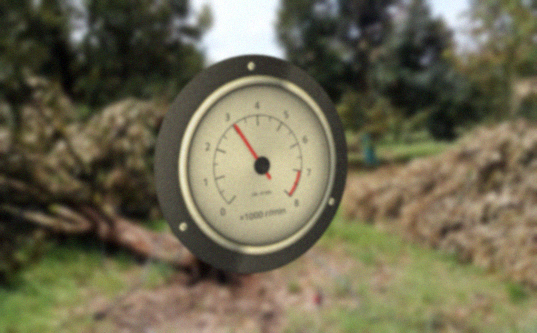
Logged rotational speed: 3000 rpm
